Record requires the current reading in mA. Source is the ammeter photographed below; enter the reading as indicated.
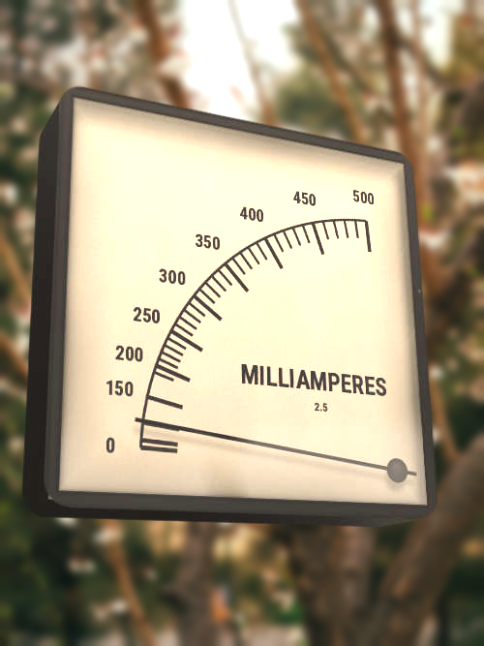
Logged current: 100 mA
